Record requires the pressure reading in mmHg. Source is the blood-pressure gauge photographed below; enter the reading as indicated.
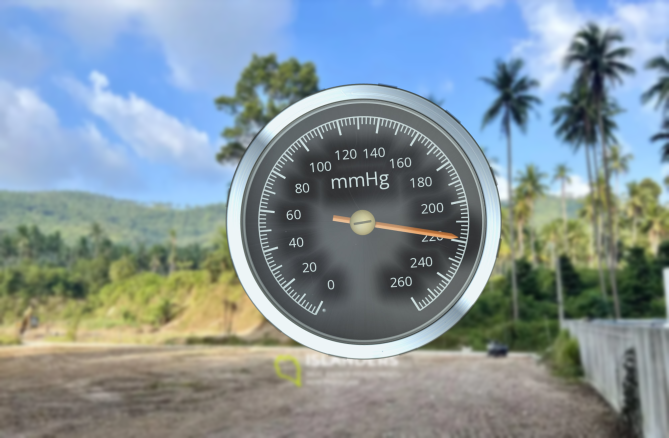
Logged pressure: 218 mmHg
